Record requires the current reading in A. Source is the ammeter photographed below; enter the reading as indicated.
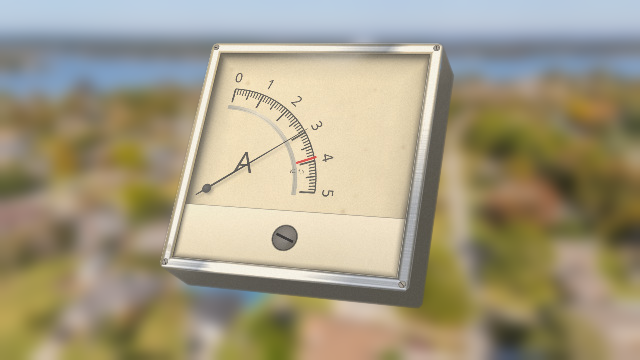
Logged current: 3 A
